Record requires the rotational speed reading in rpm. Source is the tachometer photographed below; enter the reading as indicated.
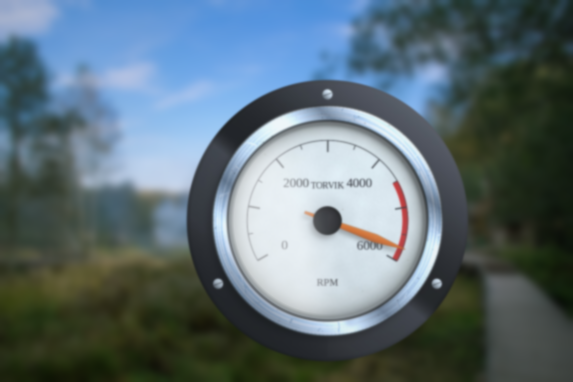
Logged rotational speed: 5750 rpm
